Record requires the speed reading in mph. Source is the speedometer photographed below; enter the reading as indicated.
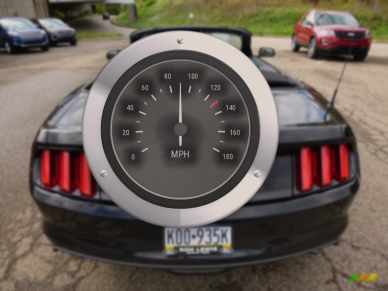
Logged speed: 90 mph
